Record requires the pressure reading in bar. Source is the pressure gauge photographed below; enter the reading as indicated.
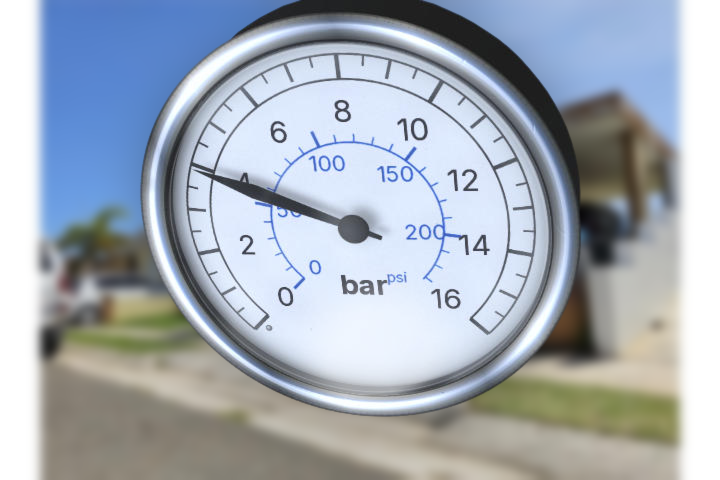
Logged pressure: 4 bar
